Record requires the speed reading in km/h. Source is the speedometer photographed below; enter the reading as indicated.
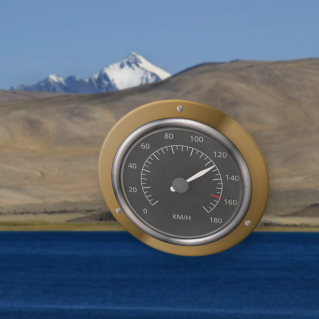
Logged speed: 125 km/h
